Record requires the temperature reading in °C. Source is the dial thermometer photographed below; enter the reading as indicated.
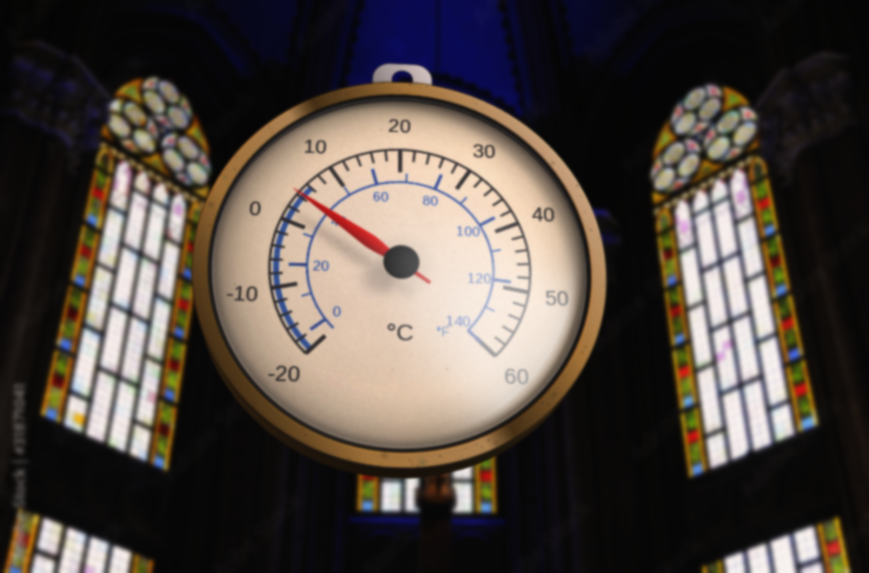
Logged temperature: 4 °C
